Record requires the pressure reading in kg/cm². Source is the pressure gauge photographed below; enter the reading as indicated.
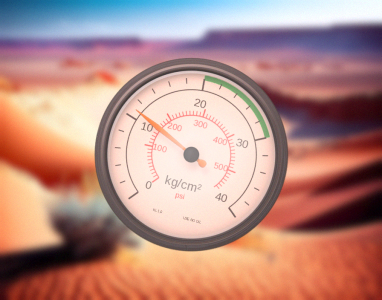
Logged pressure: 11 kg/cm²
